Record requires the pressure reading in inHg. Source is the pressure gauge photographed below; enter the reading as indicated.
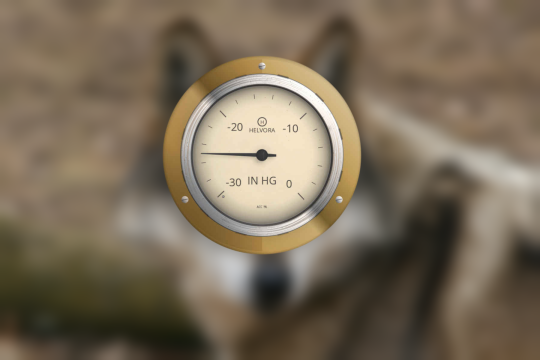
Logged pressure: -25 inHg
